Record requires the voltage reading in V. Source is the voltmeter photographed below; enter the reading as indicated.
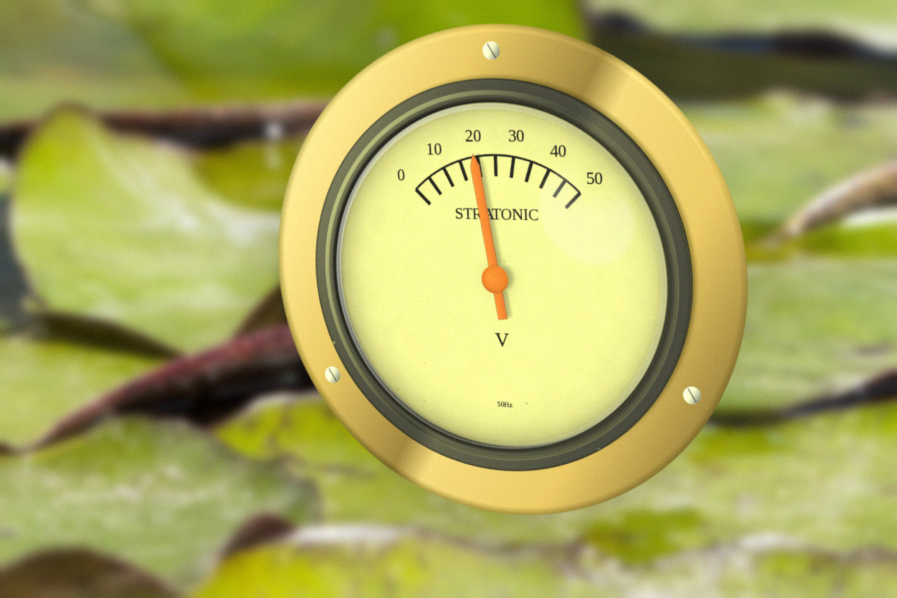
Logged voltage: 20 V
